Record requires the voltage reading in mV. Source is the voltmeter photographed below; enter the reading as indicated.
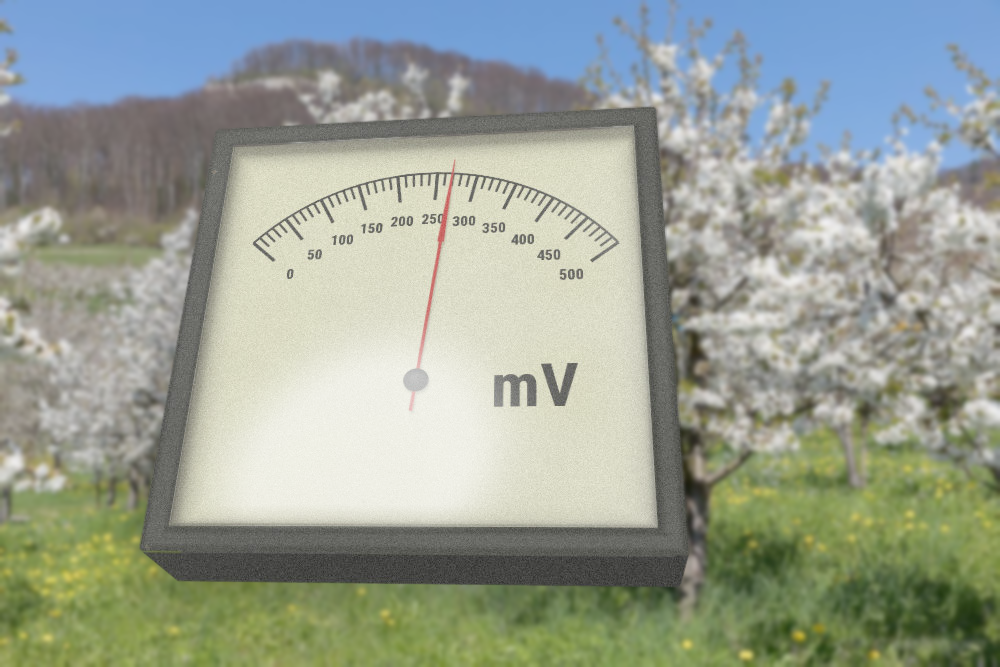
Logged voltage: 270 mV
